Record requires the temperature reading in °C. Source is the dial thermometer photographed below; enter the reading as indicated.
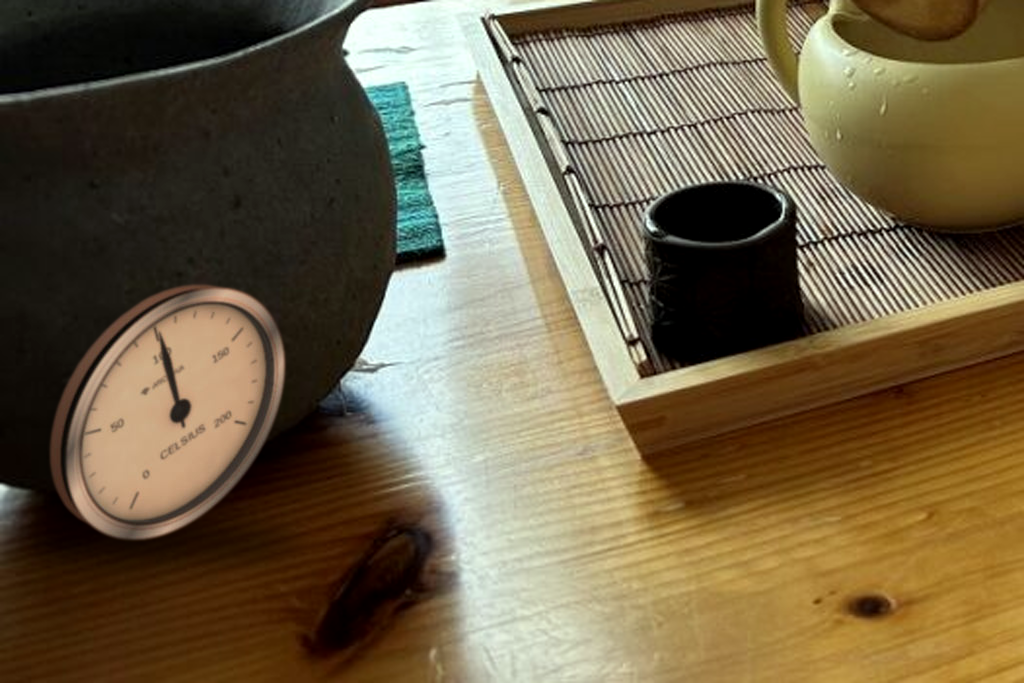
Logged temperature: 100 °C
